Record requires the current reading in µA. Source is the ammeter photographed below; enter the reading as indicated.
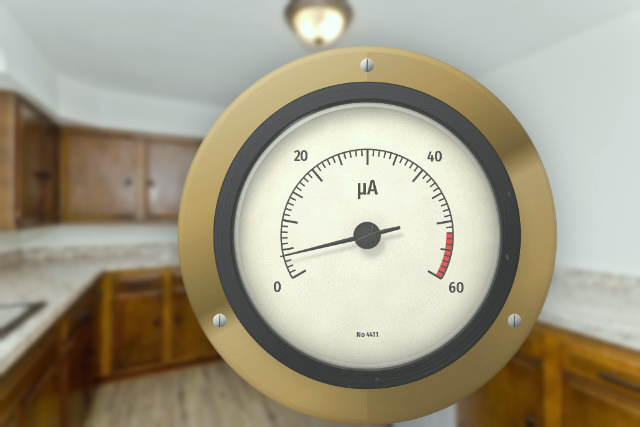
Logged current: 4 µA
